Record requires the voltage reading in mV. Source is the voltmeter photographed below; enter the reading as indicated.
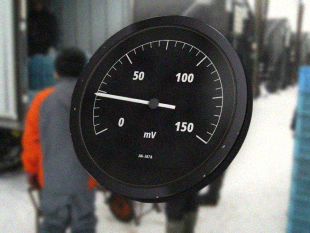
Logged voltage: 22.5 mV
